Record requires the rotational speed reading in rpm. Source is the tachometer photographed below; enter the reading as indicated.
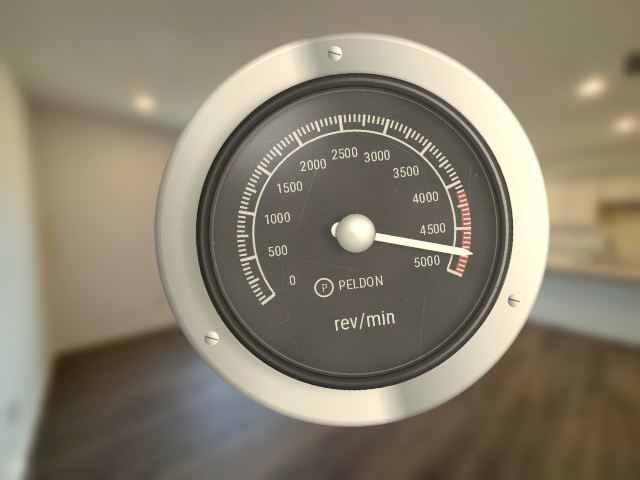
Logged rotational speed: 4750 rpm
